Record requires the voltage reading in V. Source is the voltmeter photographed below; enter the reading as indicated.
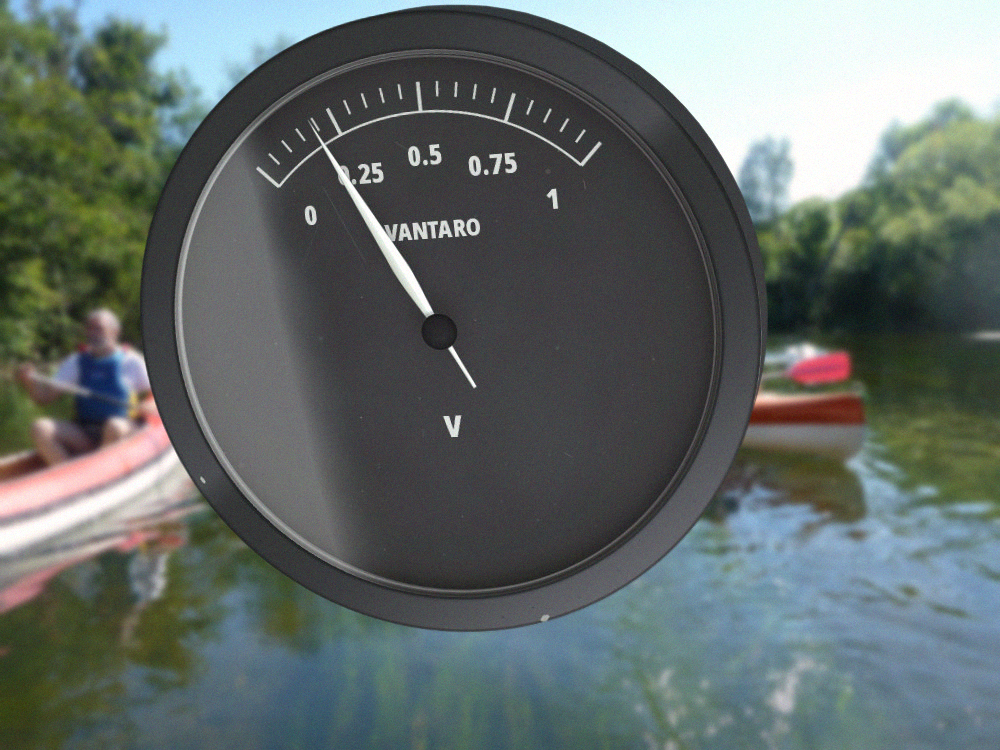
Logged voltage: 0.2 V
